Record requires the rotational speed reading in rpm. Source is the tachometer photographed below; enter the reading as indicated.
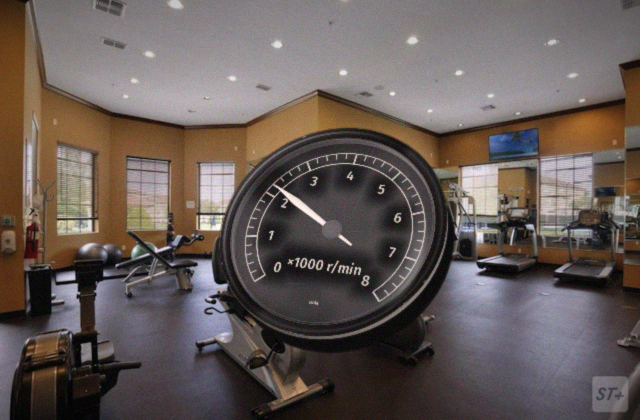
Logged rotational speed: 2200 rpm
